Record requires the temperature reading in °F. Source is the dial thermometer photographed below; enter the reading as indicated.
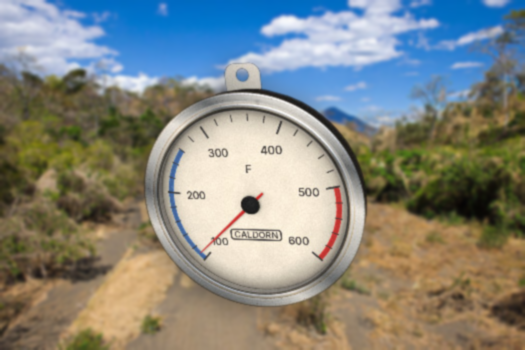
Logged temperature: 110 °F
